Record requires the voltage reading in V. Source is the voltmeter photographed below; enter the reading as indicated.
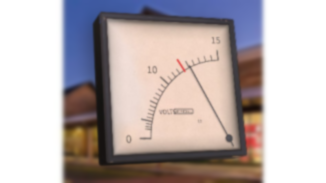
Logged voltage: 12.5 V
